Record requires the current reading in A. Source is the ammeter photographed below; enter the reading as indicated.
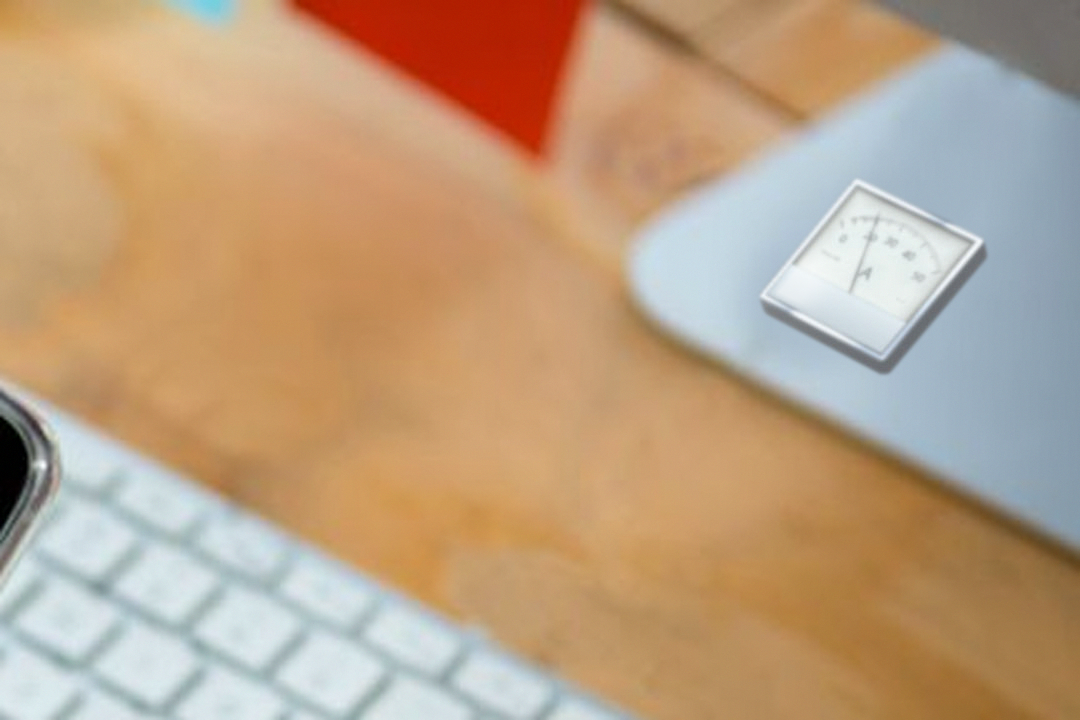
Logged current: 20 A
